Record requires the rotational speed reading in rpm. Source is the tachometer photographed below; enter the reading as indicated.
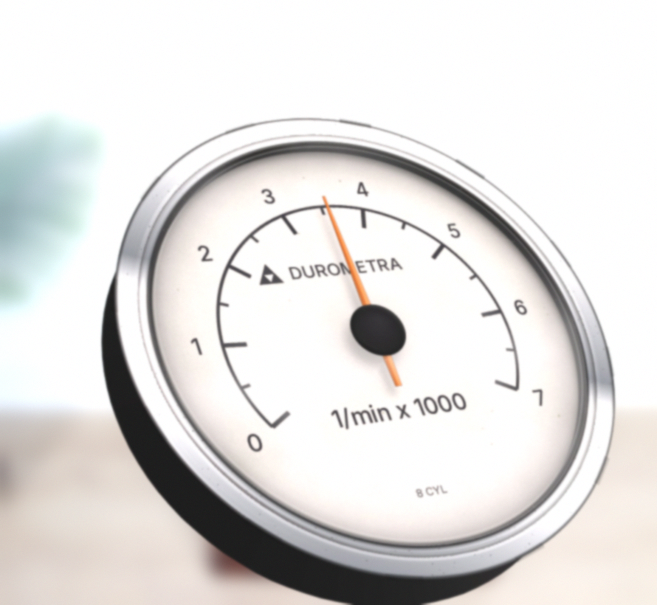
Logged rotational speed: 3500 rpm
